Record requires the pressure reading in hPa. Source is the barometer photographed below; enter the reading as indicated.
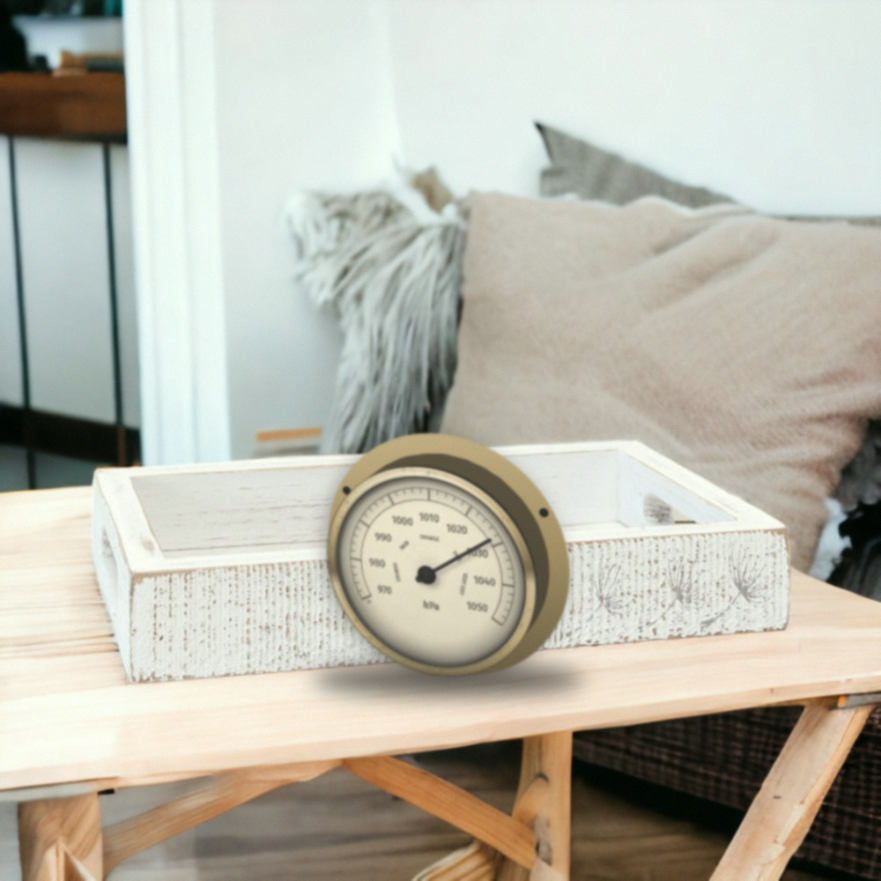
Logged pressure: 1028 hPa
